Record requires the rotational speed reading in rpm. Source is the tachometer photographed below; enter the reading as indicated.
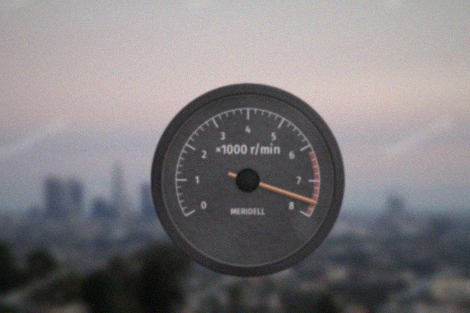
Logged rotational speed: 7600 rpm
